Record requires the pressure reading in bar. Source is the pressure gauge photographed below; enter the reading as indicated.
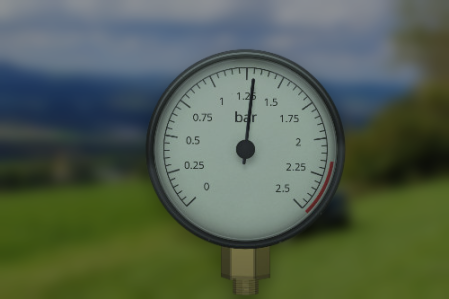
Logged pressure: 1.3 bar
